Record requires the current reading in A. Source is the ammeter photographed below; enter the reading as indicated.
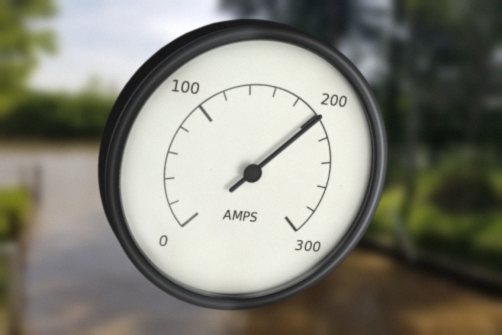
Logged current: 200 A
